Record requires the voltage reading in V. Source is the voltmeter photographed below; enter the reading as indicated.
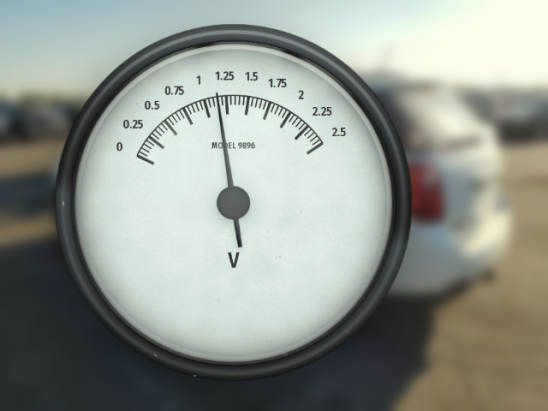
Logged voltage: 1.15 V
